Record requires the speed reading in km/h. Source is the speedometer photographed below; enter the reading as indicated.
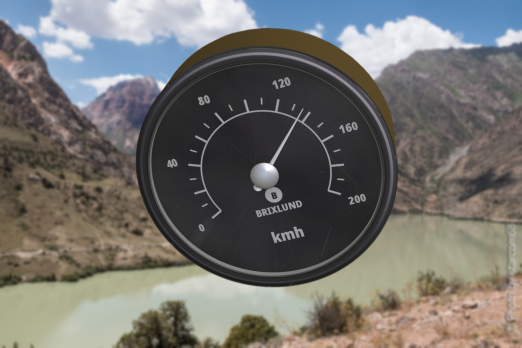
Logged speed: 135 km/h
